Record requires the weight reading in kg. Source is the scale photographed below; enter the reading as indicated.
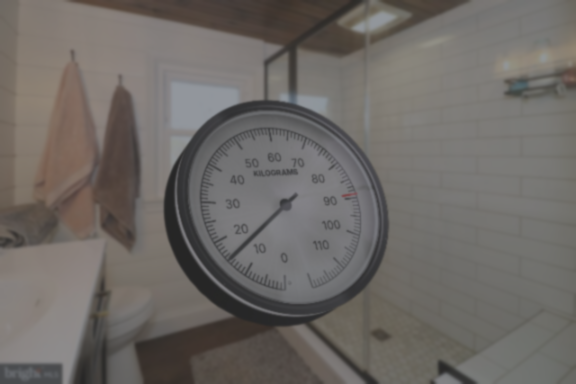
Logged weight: 15 kg
